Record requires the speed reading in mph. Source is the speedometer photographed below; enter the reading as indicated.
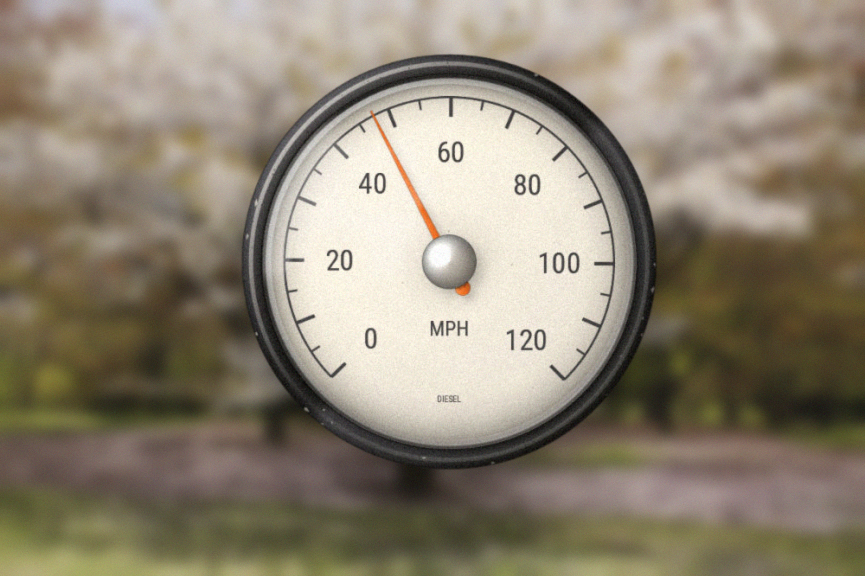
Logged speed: 47.5 mph
